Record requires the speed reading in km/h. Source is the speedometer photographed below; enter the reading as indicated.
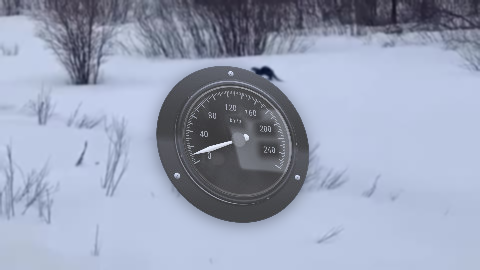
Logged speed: 10 km/h
